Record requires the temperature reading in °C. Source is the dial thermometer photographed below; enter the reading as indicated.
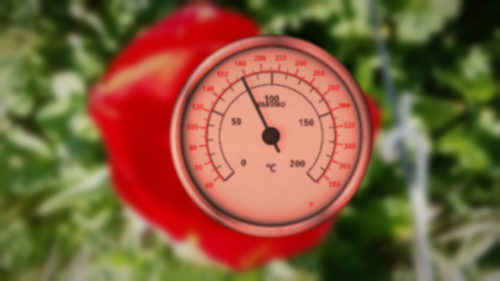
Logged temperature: 80 °C
